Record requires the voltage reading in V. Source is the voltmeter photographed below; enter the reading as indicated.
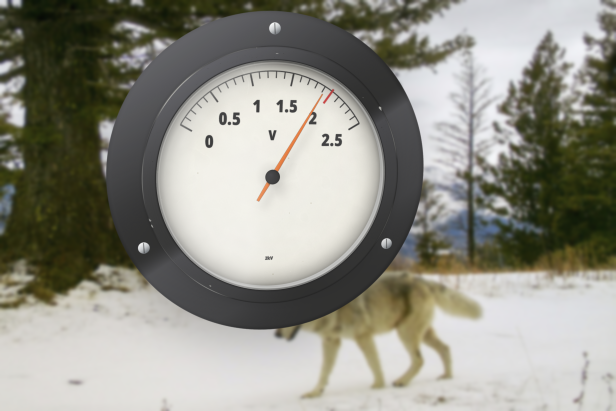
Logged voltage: 1.9 V
